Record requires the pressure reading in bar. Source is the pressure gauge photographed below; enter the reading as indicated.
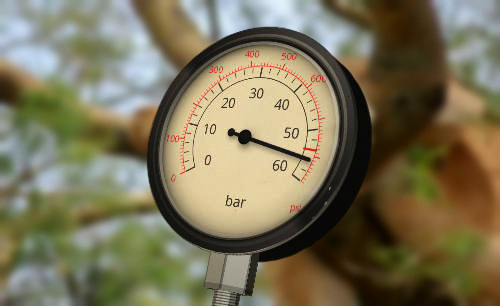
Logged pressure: 56 bar
